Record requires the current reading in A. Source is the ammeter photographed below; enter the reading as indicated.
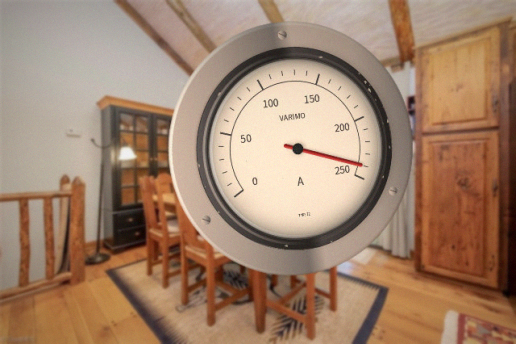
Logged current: 240 A
